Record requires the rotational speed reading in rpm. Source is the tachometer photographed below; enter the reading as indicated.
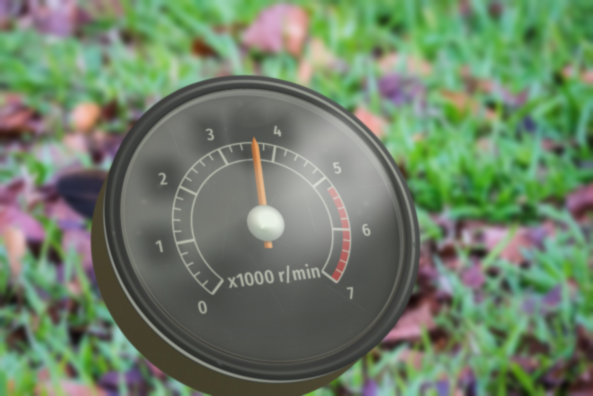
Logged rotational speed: 3600 rpm
